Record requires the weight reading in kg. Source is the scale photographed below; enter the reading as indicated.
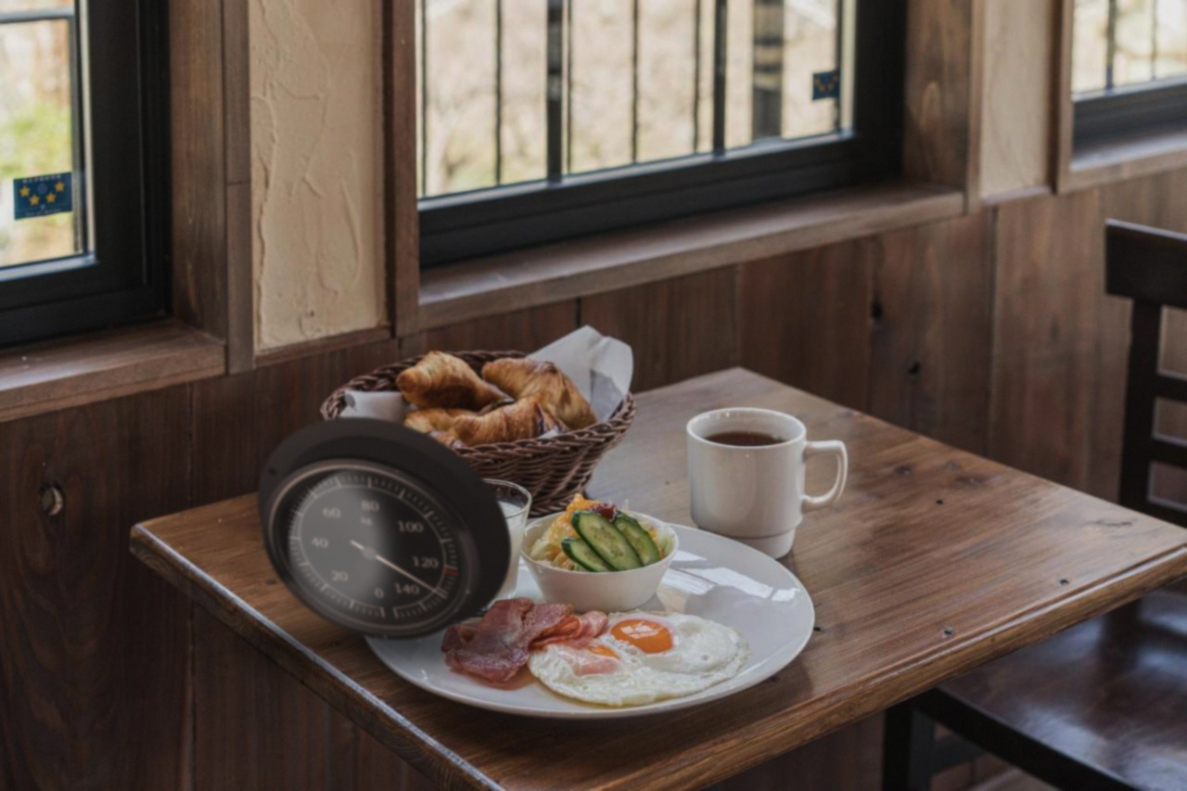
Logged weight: 130 kg
